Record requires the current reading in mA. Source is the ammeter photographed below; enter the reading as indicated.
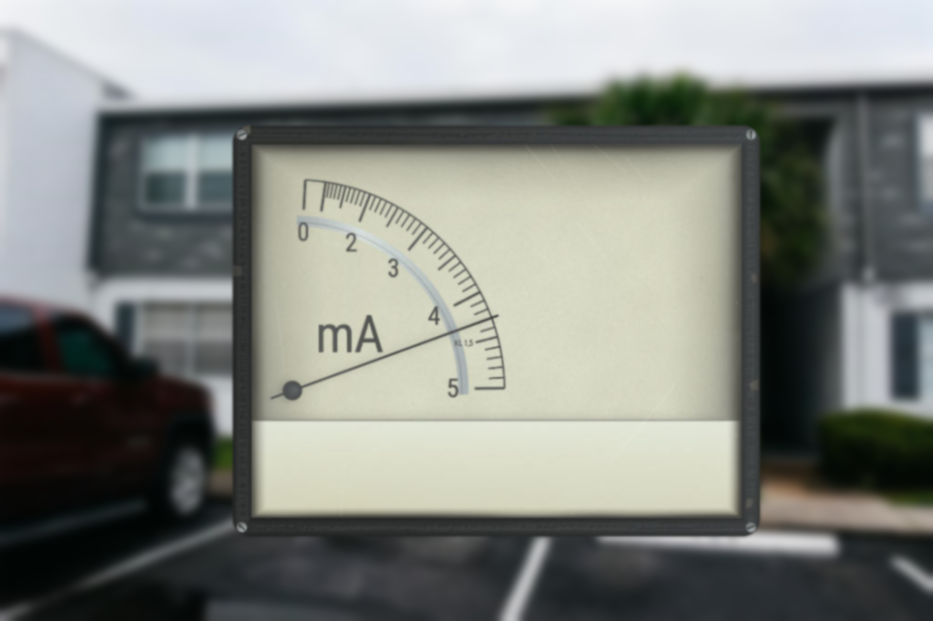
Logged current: 4.3 mA
